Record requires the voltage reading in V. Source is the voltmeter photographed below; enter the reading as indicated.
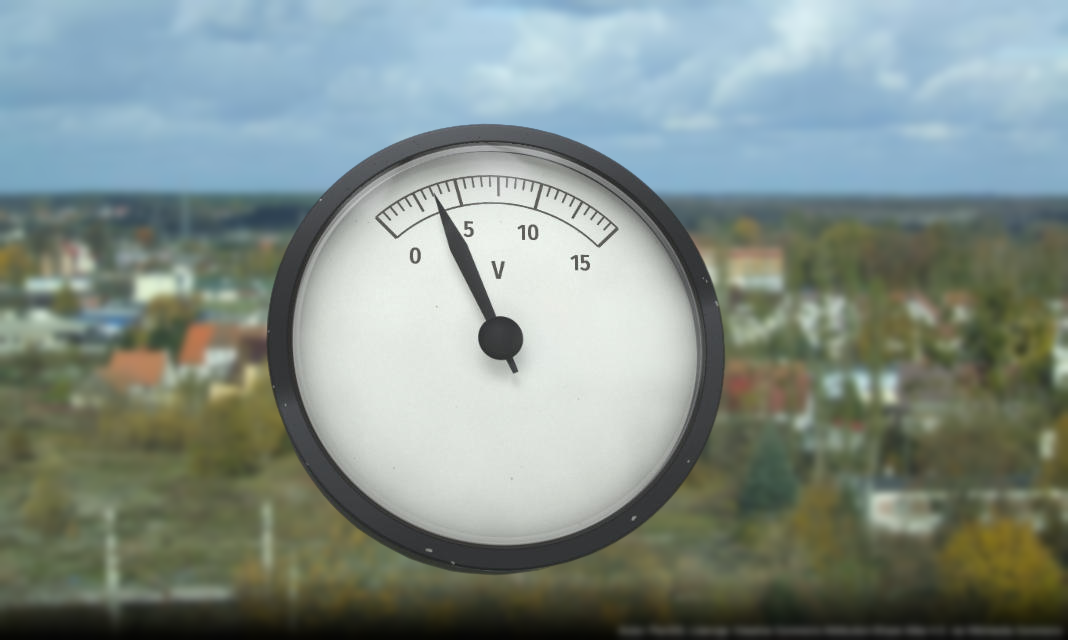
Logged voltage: 3.5 V
